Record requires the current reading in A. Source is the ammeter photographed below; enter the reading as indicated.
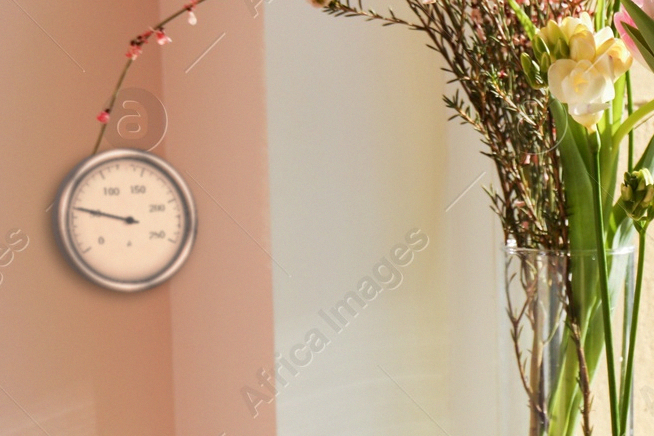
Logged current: 50 A
